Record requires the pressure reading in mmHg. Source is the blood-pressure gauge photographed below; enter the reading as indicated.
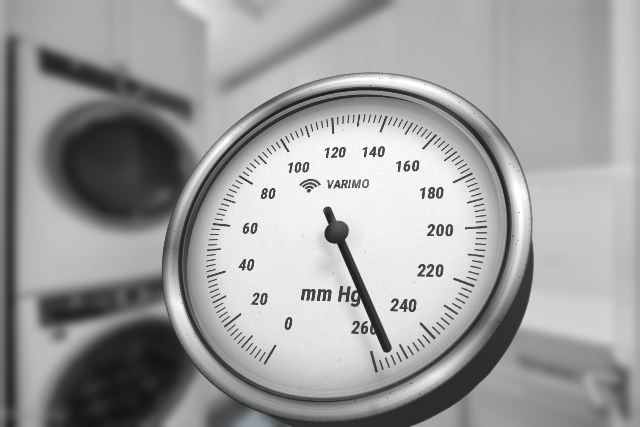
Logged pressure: 254 mmHg
